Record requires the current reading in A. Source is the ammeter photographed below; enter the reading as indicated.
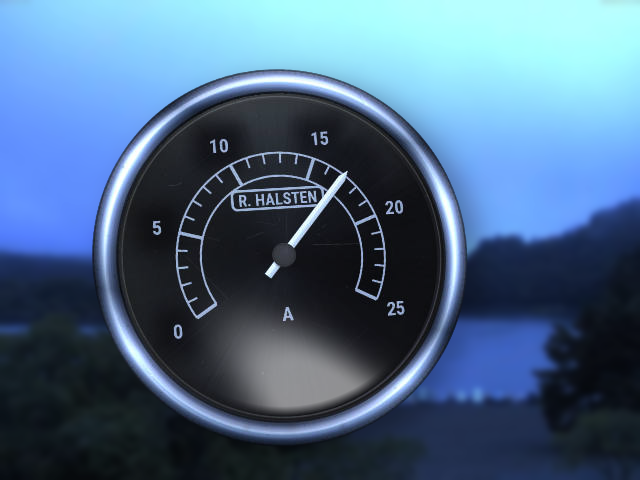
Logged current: 17 A
